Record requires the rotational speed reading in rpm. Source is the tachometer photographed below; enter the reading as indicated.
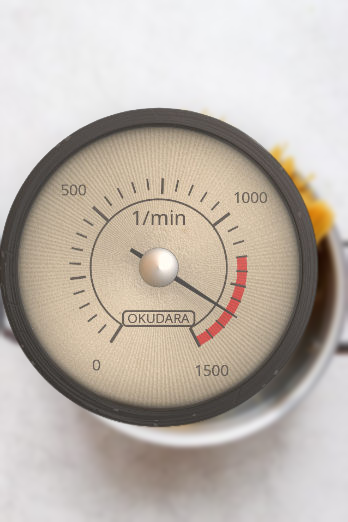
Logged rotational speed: 1350 rpm
